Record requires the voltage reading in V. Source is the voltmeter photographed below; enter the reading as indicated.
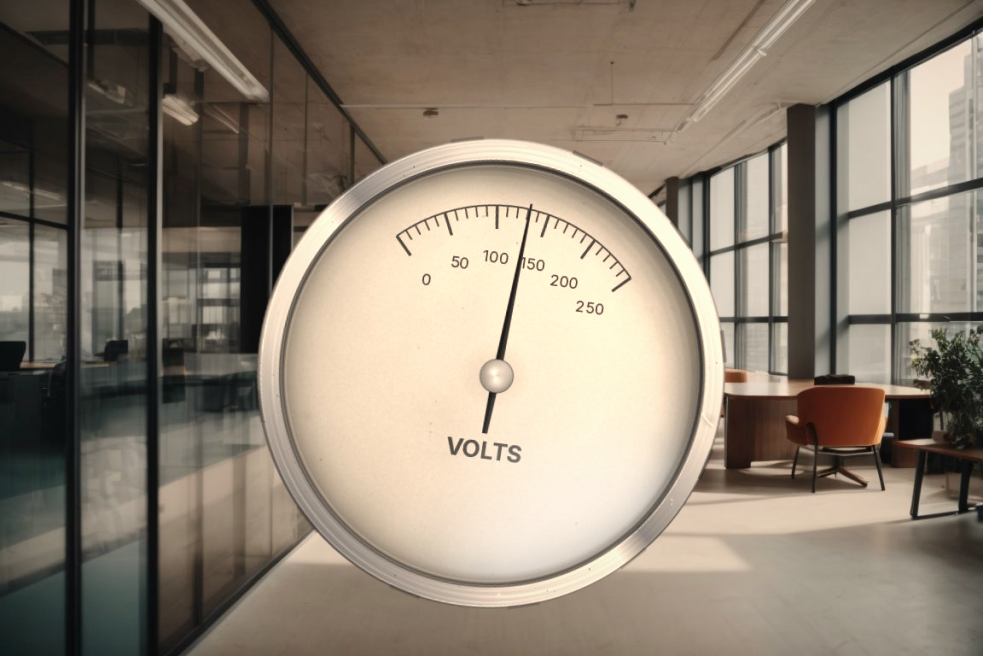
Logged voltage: 130 V
